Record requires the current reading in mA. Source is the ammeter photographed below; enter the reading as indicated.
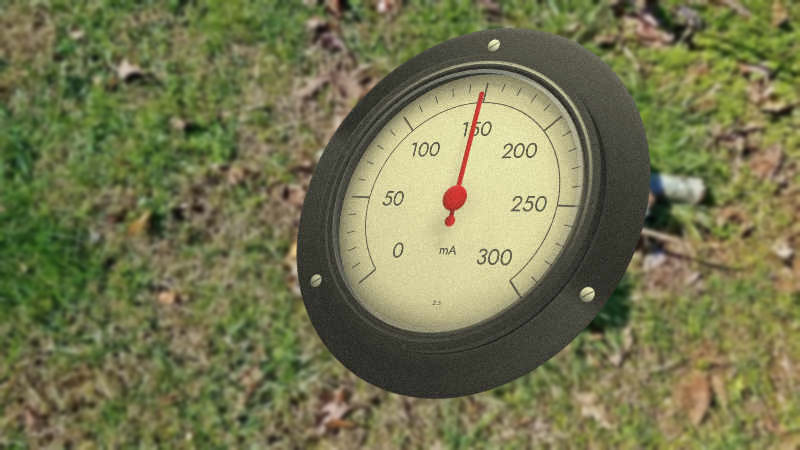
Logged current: 150 mA
